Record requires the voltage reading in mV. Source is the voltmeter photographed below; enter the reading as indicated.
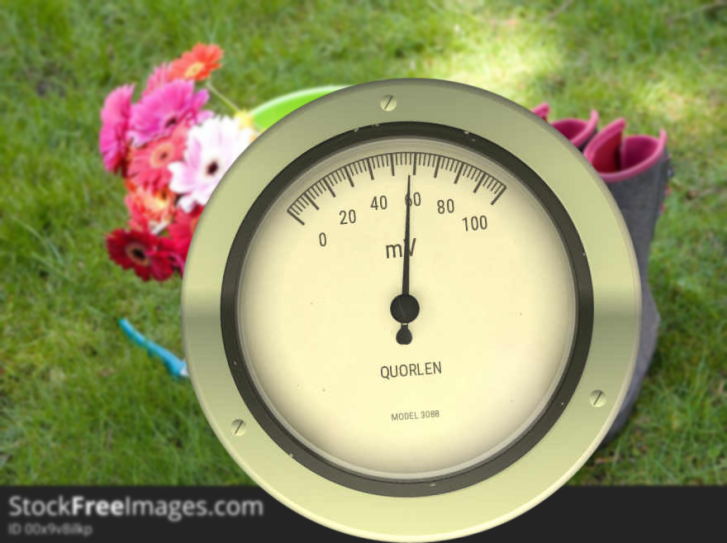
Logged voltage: 58 mV
